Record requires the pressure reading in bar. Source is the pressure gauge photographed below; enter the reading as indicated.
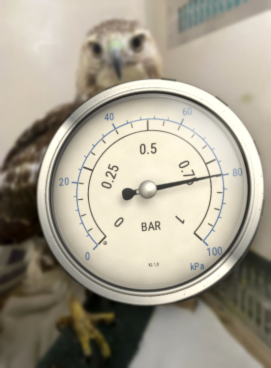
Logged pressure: 0.8 bar
